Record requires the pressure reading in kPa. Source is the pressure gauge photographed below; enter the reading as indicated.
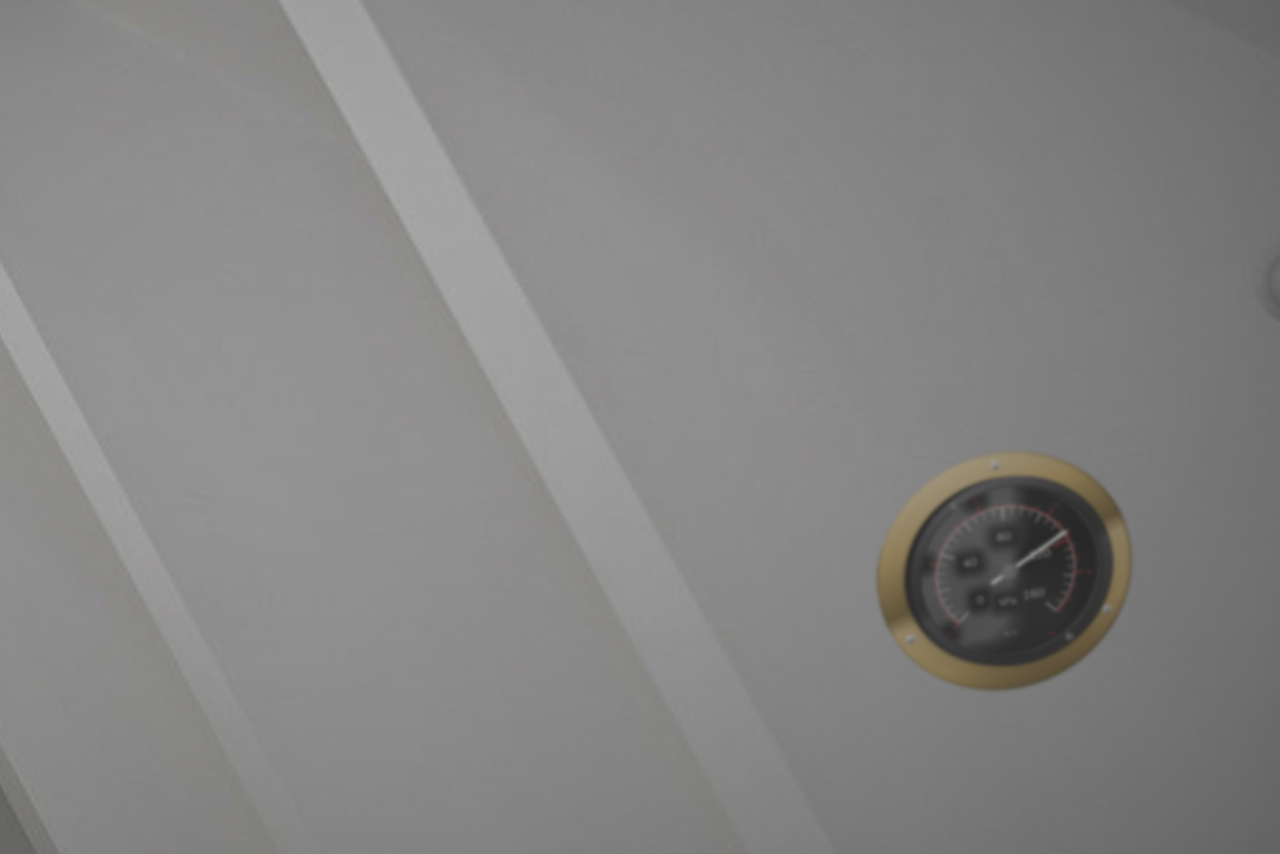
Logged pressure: 115 kPa
